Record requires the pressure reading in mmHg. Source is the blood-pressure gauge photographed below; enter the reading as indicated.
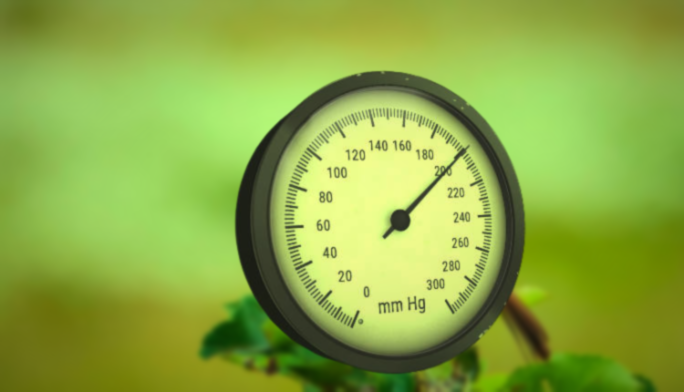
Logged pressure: 200 mmHg
